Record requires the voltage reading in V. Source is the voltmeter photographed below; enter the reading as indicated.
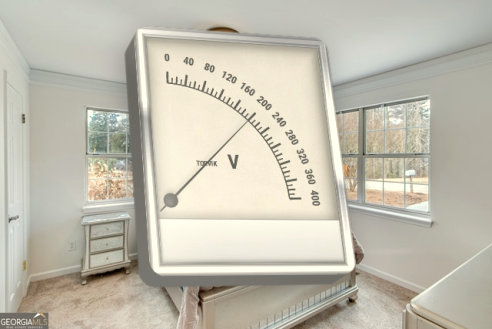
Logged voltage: 200 V
